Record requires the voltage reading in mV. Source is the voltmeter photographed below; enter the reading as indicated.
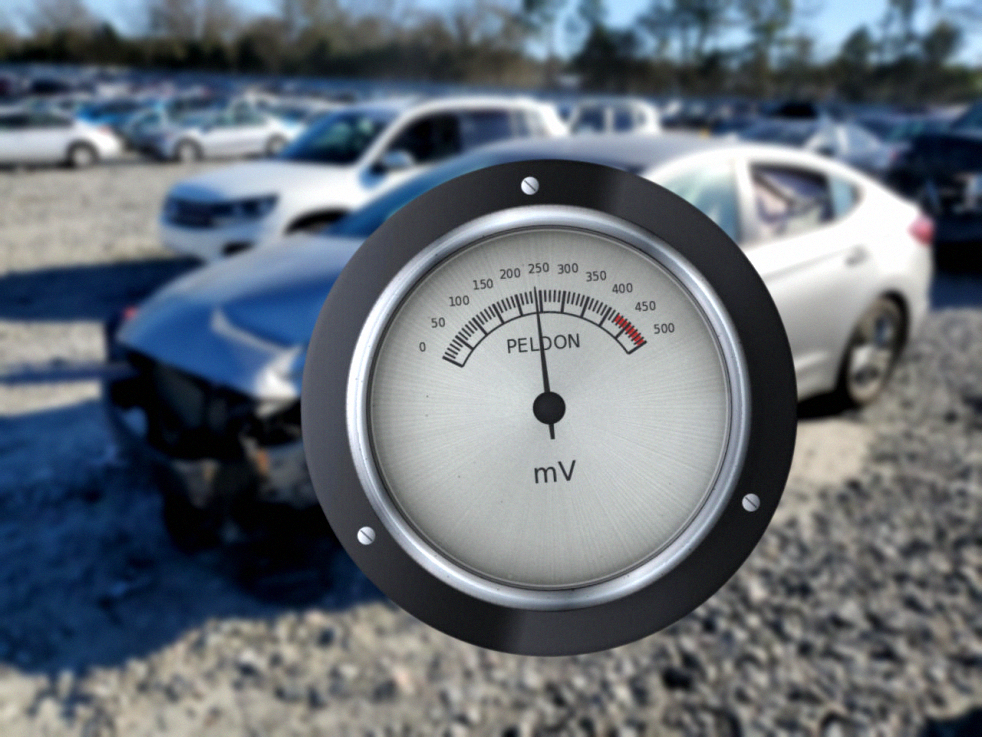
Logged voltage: 240 mV
